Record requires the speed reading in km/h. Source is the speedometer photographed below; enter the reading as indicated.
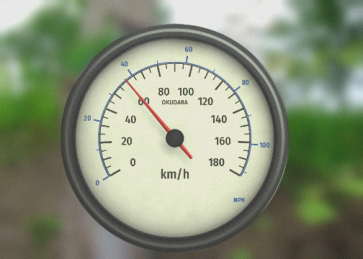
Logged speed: 60 km/h
